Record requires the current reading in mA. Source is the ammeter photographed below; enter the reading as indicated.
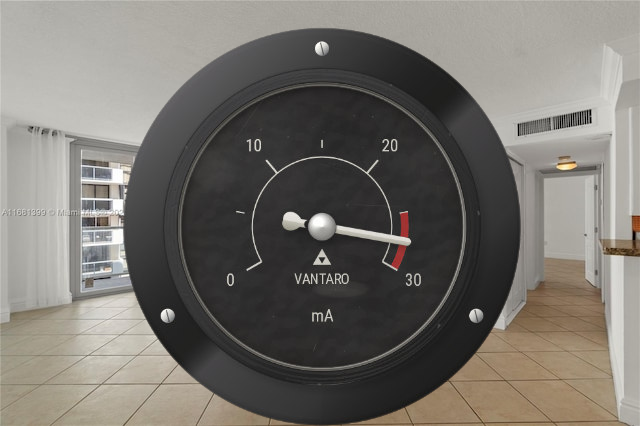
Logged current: 27.5 mA
